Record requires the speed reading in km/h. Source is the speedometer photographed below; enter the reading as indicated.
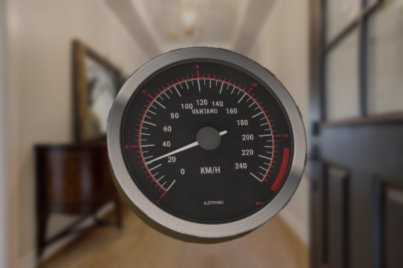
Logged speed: 25 km/h
